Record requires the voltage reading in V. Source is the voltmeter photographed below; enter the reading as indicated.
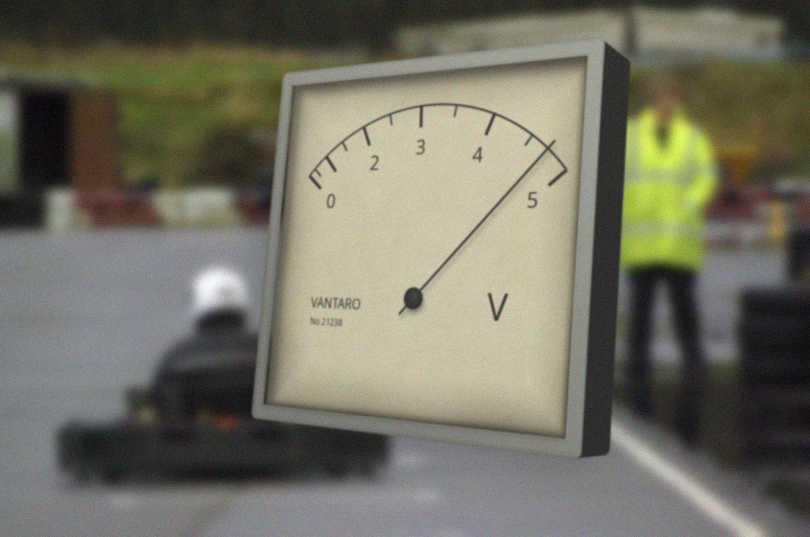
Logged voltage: 4.75 V
